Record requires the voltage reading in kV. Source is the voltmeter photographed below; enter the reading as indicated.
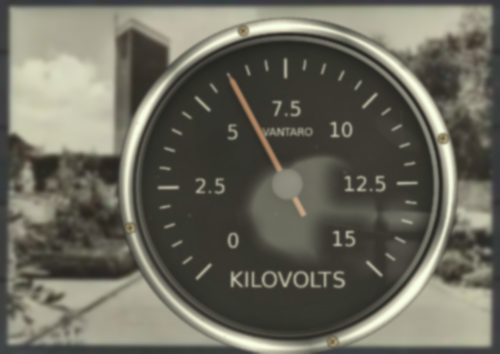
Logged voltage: 6 kV
